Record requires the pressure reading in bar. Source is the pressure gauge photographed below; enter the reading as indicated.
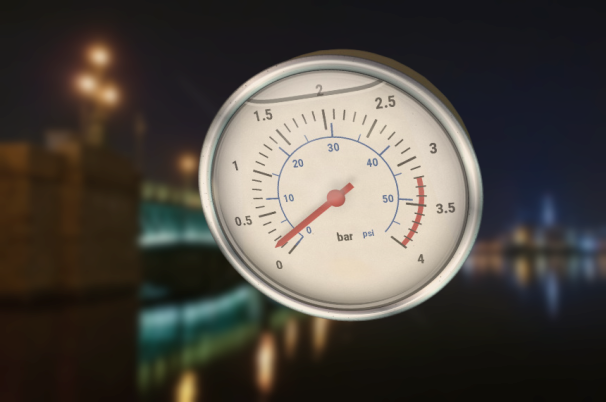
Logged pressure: 0.15 bar
